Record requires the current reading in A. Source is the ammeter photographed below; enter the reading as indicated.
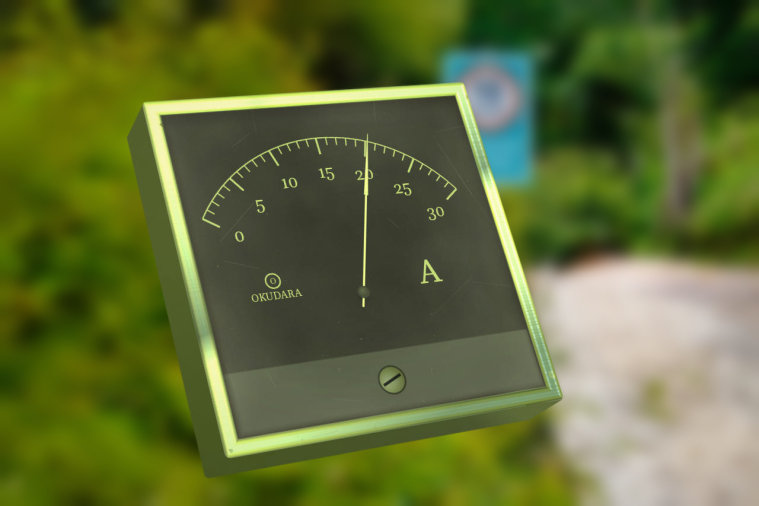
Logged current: 20 A
